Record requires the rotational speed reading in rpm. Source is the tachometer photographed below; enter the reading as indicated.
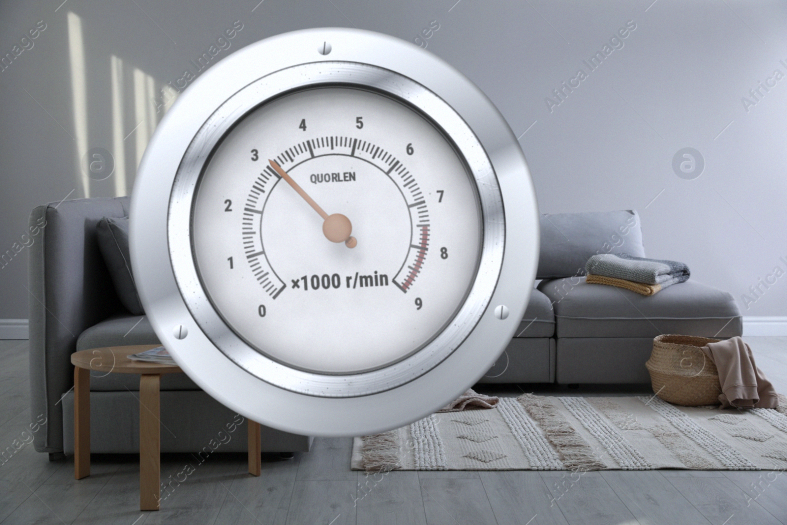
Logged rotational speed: 3100 rpm
